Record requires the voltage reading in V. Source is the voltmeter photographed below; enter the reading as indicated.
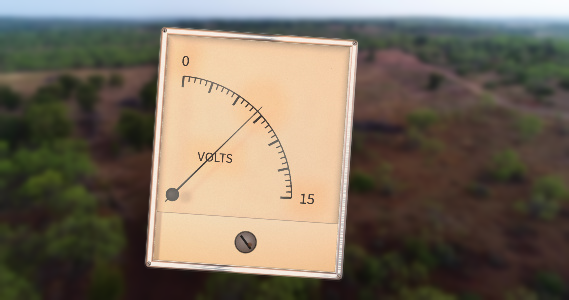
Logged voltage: 7 V
